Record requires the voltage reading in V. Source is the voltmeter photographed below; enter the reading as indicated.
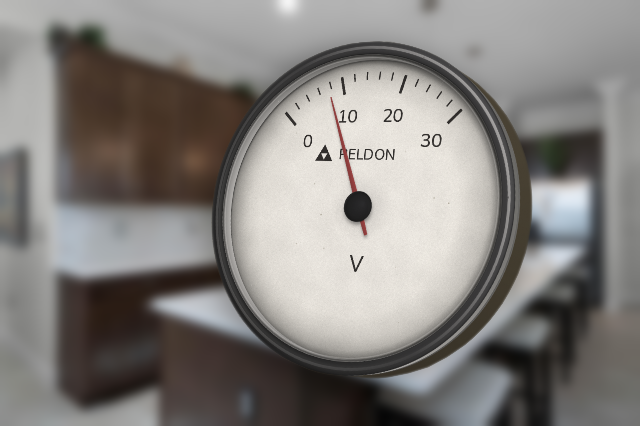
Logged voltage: 8 V
